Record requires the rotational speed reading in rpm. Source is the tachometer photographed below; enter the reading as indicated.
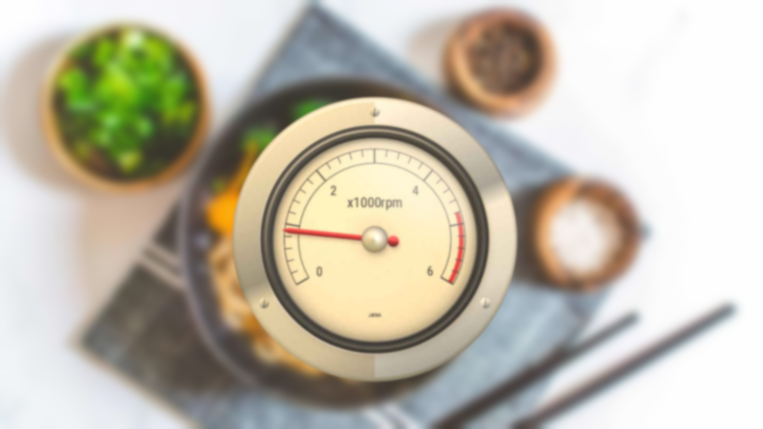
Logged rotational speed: 900 rpm
